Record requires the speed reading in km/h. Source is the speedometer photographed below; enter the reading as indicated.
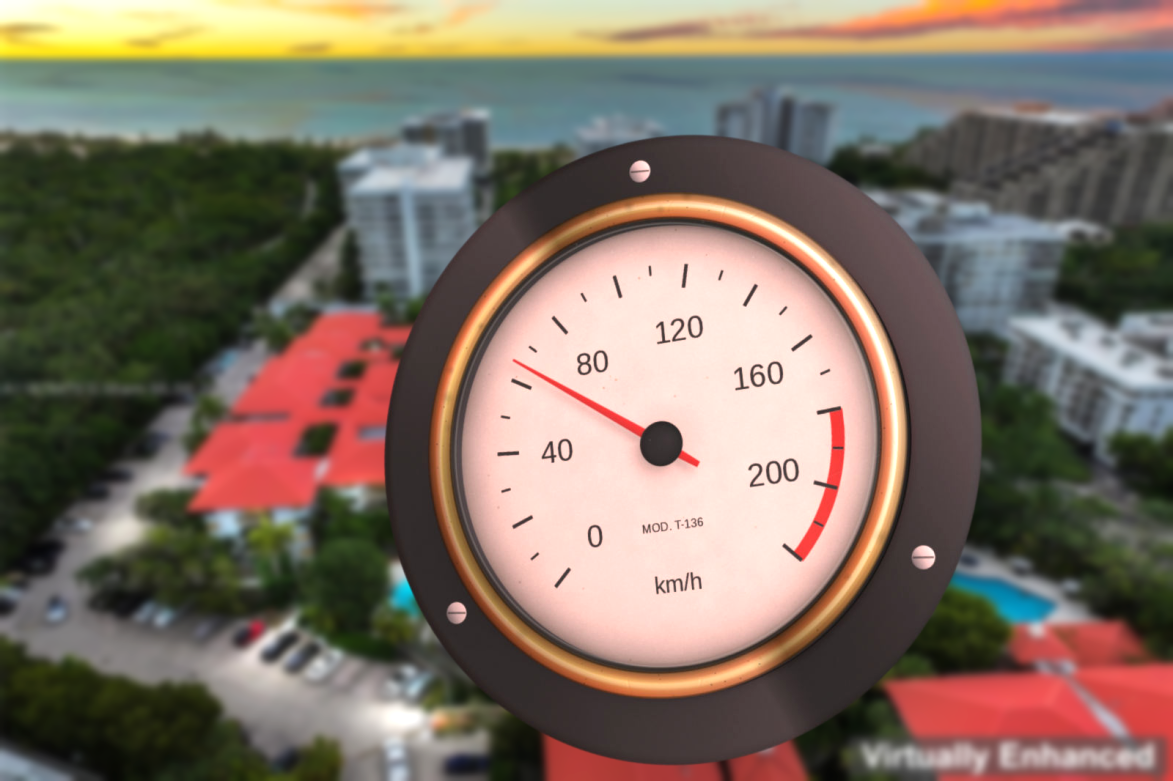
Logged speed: 65 km/h
